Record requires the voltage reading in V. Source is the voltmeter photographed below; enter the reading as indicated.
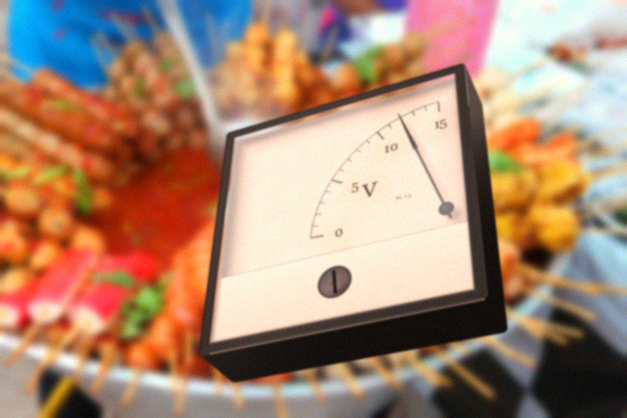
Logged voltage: 12 V
